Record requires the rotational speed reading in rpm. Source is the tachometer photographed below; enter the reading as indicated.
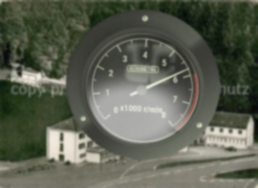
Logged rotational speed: 5750 rpm
